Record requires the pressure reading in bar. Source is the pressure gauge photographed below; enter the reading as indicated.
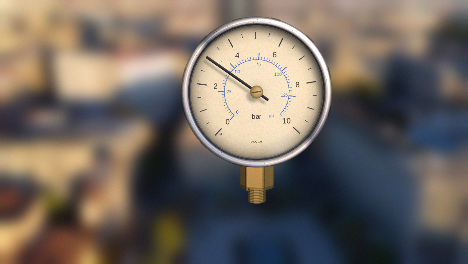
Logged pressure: 3 bar
